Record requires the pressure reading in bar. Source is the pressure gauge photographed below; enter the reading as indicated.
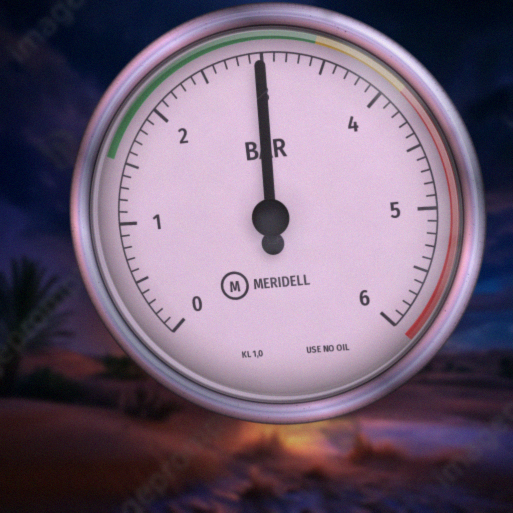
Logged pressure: 3 bar
